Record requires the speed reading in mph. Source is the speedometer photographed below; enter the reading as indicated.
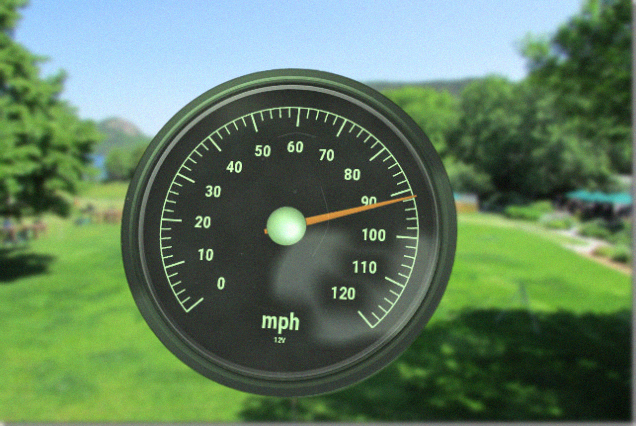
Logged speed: 92 mph
